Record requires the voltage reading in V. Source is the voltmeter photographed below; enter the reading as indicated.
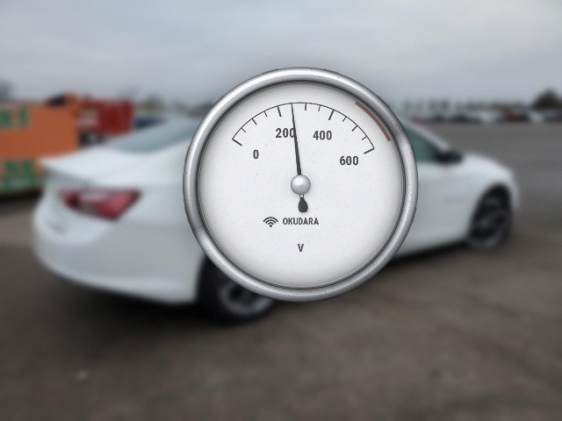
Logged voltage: 250 V
